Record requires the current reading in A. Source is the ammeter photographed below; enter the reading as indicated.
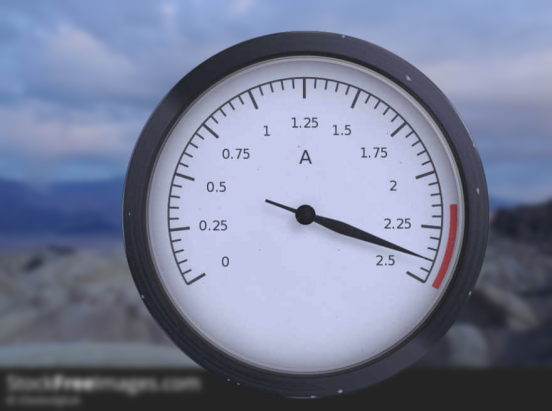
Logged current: 2.4 A
